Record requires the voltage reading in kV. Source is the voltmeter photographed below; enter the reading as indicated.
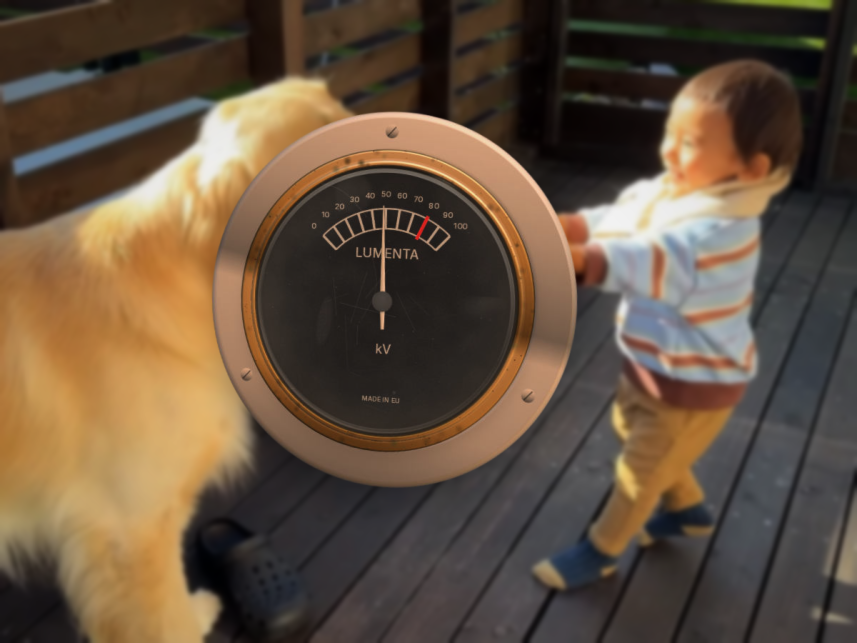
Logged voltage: 50 kV
